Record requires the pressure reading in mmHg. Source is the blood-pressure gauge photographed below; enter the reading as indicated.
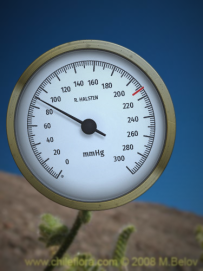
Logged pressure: 90 mmHg
